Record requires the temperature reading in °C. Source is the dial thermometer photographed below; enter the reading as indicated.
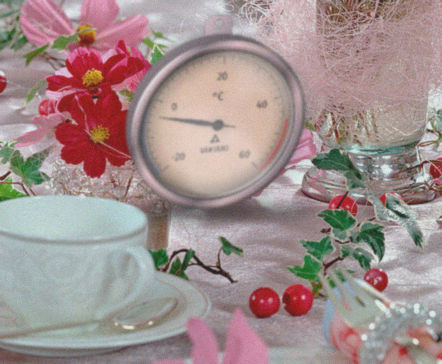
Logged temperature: -4 °C
